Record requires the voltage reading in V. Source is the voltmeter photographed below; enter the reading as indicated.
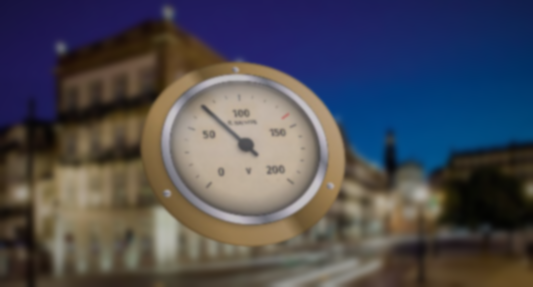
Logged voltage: 70 V
